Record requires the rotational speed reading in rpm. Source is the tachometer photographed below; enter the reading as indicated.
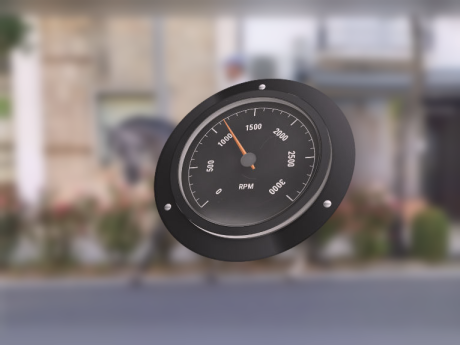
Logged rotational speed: 1150 rpm
